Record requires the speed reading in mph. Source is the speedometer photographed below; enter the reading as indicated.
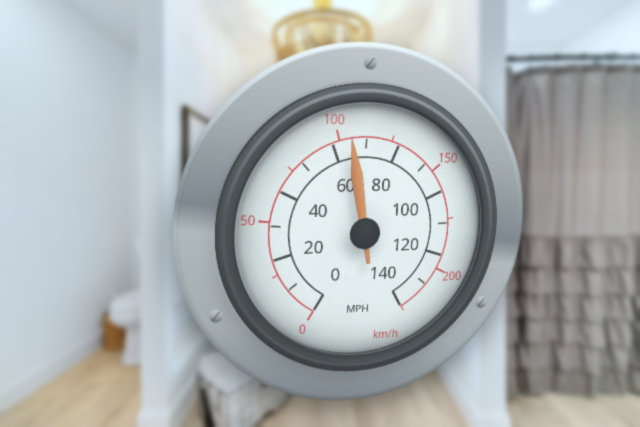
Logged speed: 65 mph
